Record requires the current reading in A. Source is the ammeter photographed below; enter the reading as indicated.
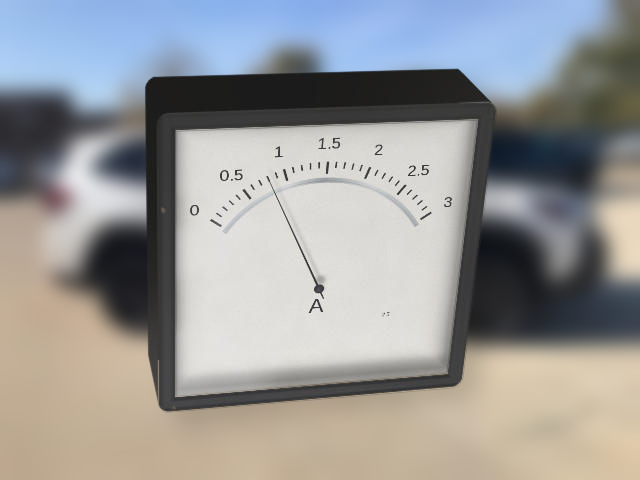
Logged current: 0.8 A
